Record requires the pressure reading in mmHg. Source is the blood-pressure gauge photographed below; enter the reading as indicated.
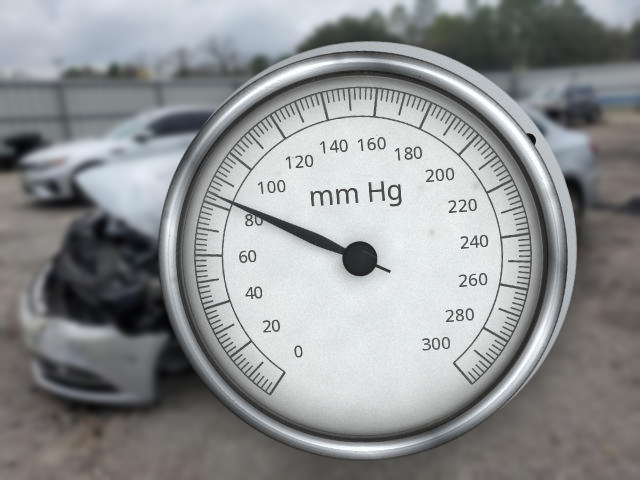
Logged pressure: 84 mmHg
